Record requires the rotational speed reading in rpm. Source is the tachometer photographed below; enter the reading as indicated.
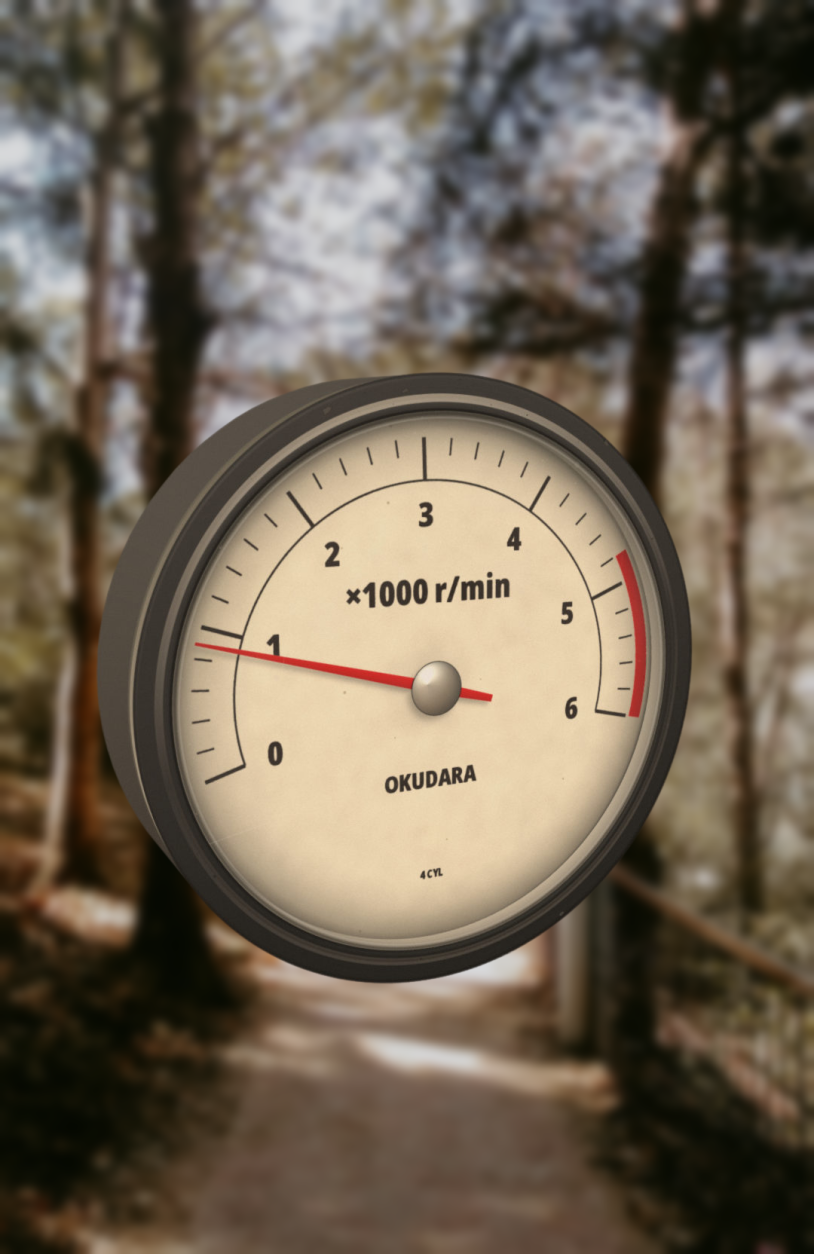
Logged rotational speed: 900 rpm
